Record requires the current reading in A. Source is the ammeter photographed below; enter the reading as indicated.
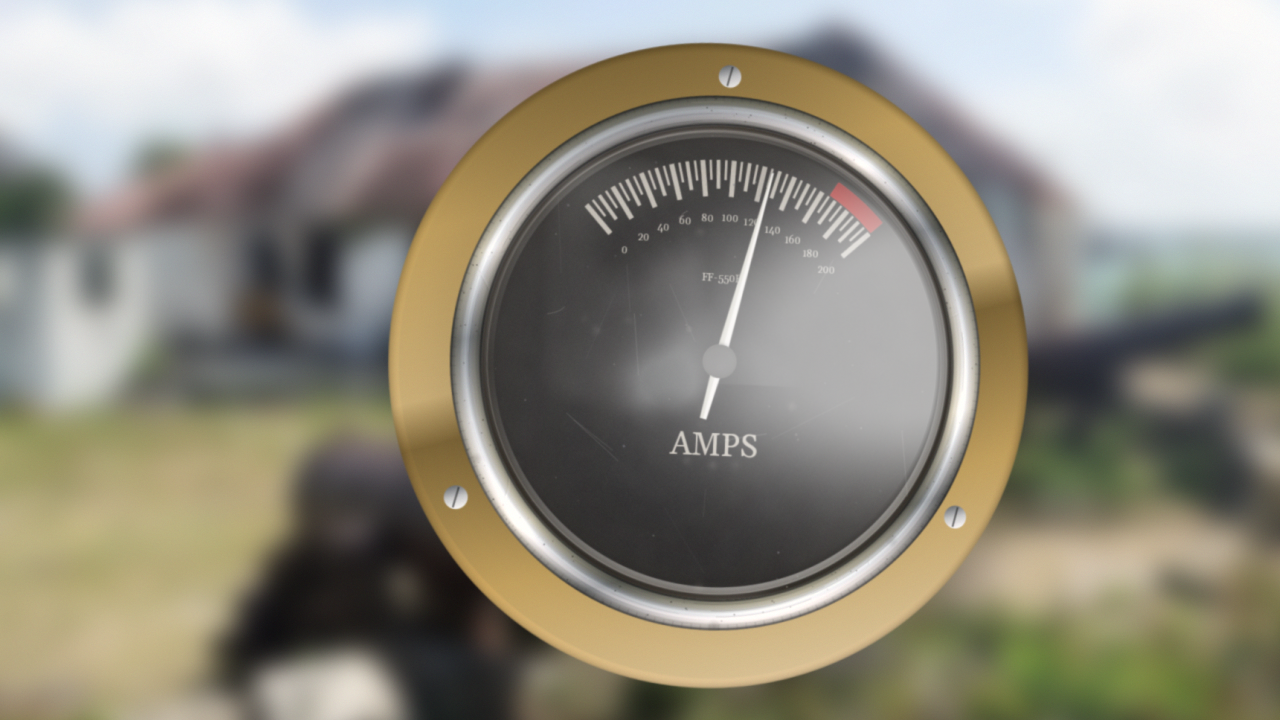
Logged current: 125 A
